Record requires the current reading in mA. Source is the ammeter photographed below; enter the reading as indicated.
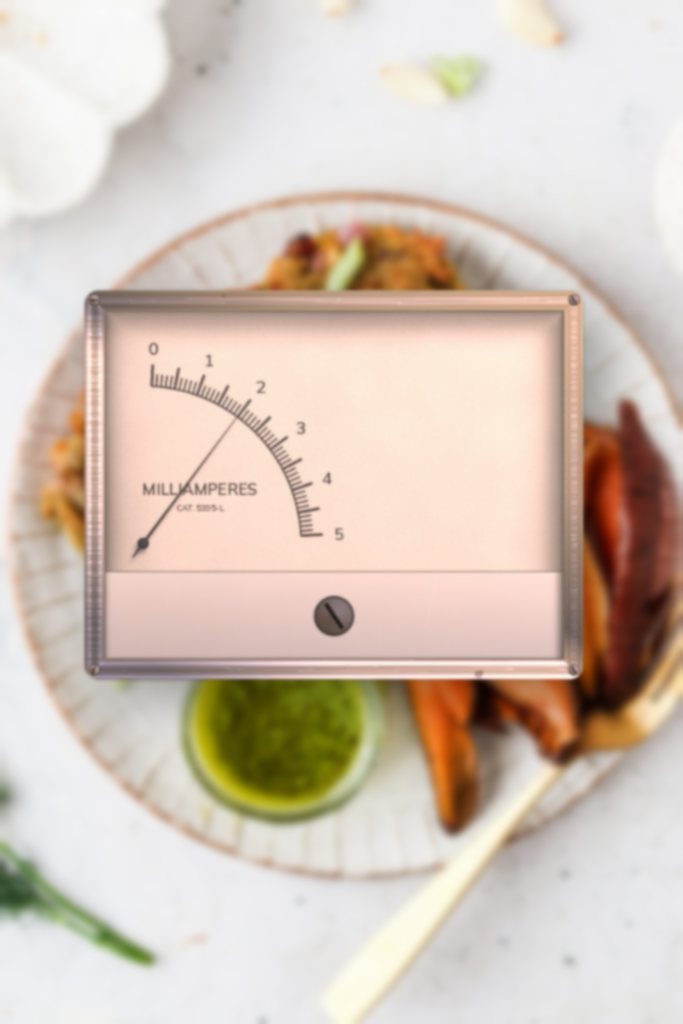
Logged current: 2 mA
